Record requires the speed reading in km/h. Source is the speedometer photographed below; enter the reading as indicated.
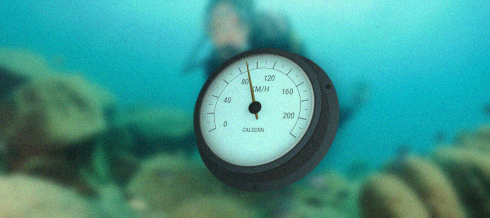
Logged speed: 90 km/h
